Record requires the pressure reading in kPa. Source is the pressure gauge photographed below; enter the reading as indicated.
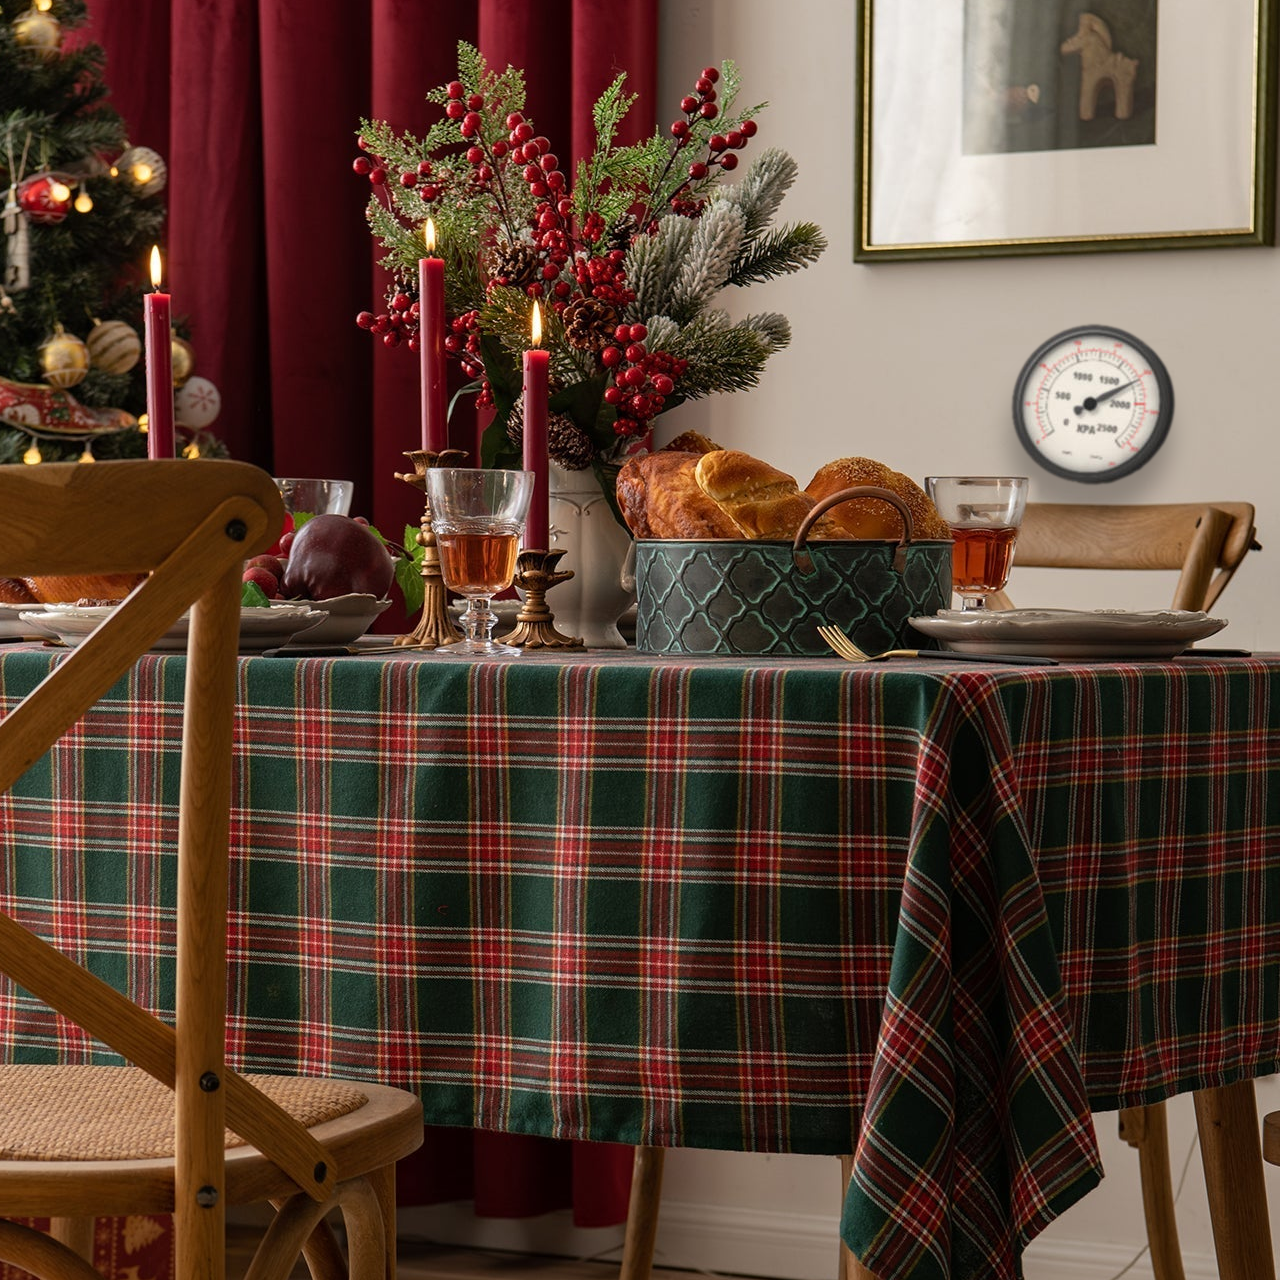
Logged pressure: 1750 kPa
